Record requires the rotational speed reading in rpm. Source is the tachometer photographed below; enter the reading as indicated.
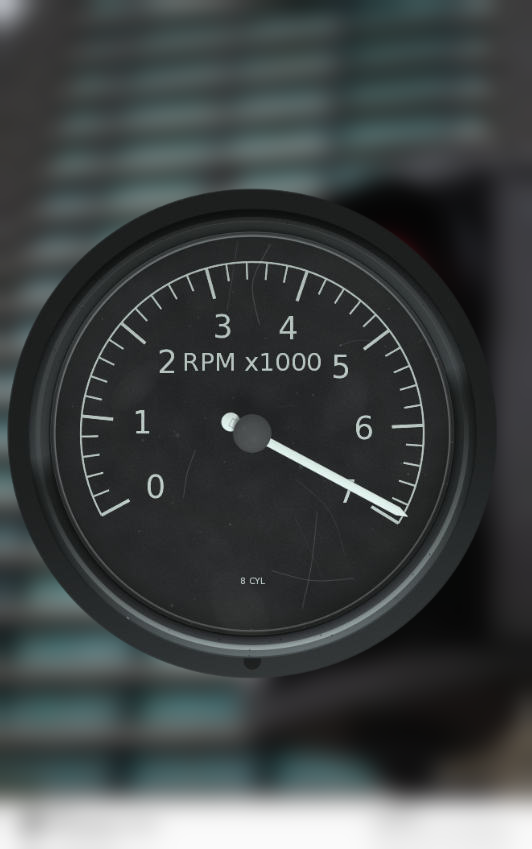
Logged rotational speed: 6900 rpm
